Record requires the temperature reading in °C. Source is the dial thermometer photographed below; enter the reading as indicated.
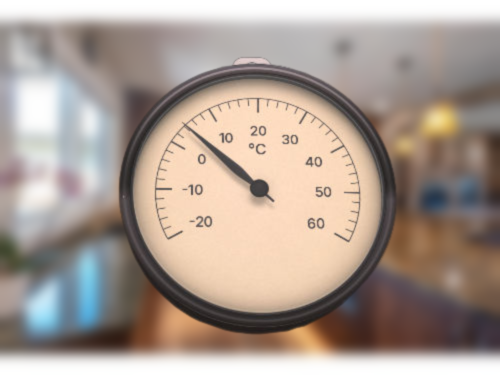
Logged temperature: 4 °C
